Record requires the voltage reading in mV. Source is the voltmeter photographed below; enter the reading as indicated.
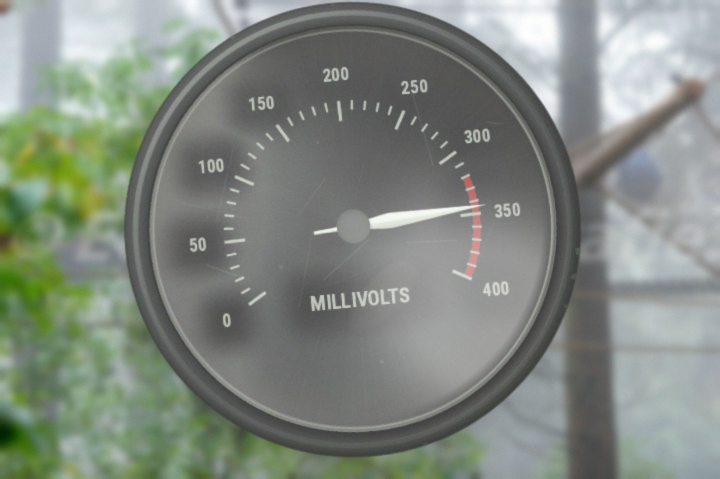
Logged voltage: 345 mV
